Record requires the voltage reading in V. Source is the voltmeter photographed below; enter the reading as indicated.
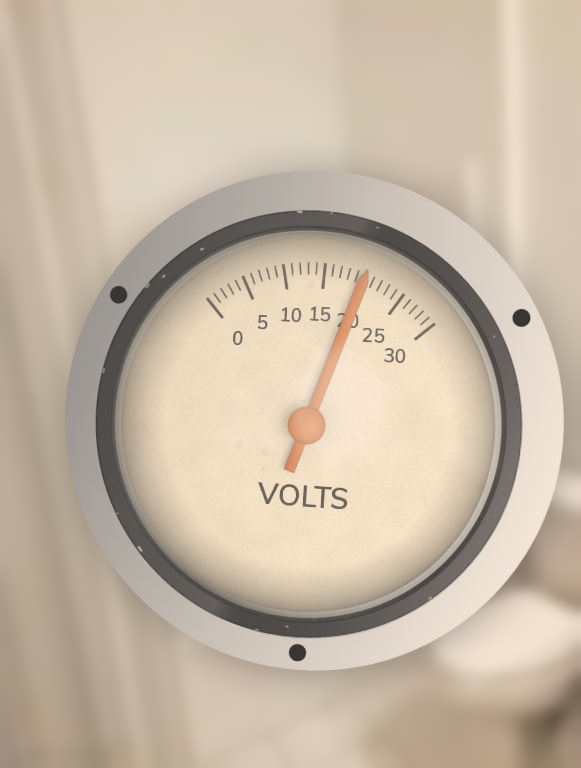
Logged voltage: 20 V
